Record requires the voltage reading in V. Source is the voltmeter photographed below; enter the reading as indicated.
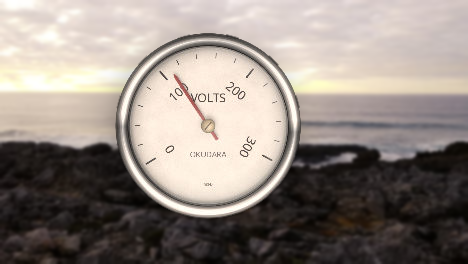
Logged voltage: 110 V
